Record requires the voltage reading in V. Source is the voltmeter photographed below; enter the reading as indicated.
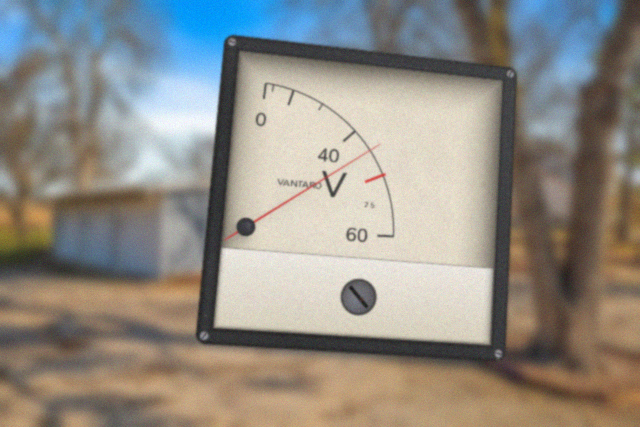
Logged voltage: 45 V
